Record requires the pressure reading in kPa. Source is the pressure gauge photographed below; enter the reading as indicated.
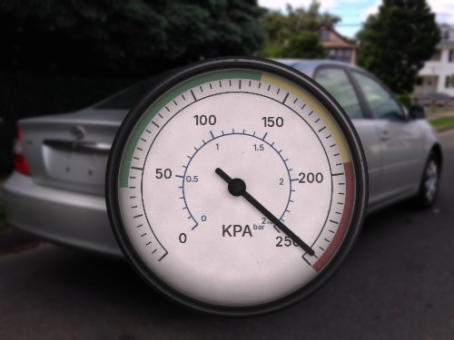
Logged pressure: 245 kPa
